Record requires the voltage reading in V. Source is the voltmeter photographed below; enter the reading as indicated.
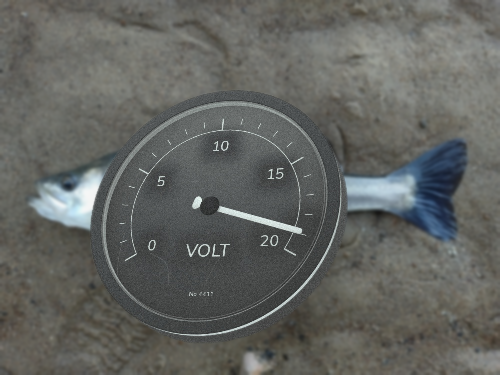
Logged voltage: 19 V
